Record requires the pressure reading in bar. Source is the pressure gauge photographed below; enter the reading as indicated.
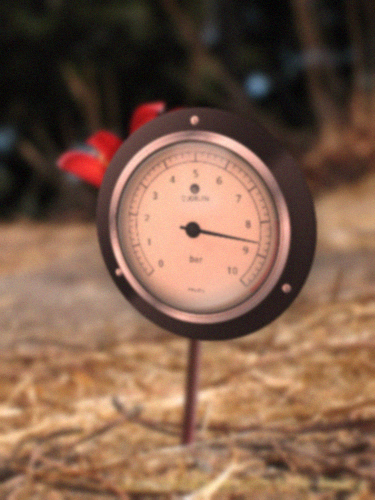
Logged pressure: 8.6 bar
